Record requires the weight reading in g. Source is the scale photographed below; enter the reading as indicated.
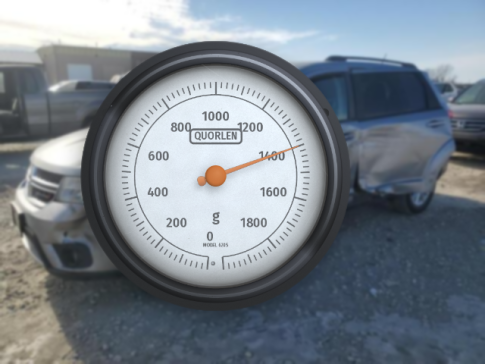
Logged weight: 1400 g
